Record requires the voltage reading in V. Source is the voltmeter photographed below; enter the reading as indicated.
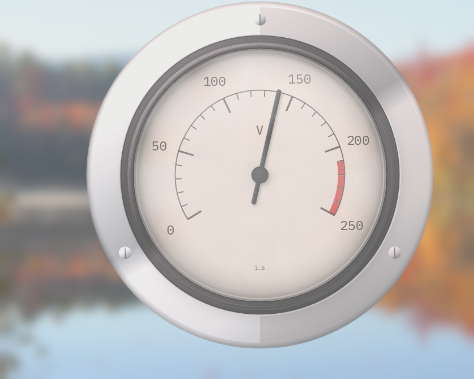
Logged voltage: 140 V
